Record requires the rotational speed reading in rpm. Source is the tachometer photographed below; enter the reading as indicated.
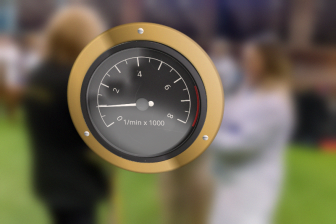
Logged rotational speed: 1000 rpm
